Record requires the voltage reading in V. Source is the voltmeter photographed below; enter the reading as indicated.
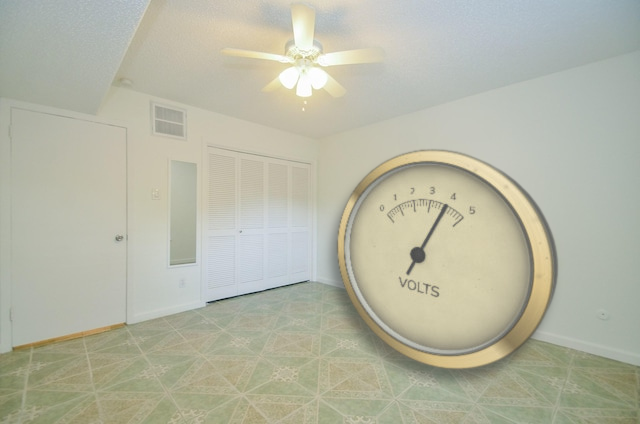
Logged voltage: 4 V
